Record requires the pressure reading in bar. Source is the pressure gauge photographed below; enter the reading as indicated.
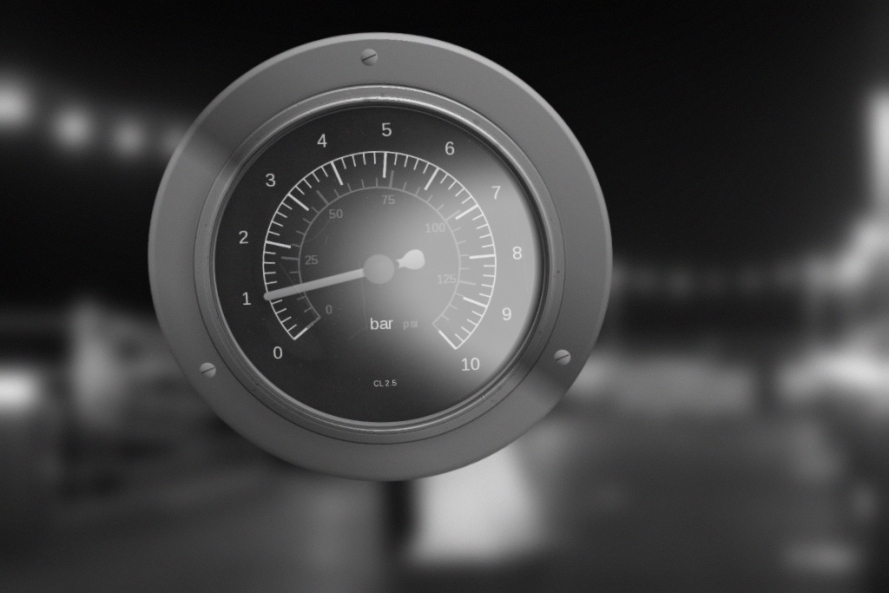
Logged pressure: 1 bar
